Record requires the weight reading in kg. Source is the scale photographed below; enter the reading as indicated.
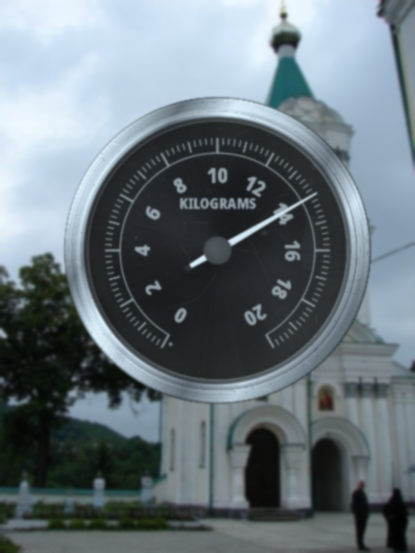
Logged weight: 14 kg
